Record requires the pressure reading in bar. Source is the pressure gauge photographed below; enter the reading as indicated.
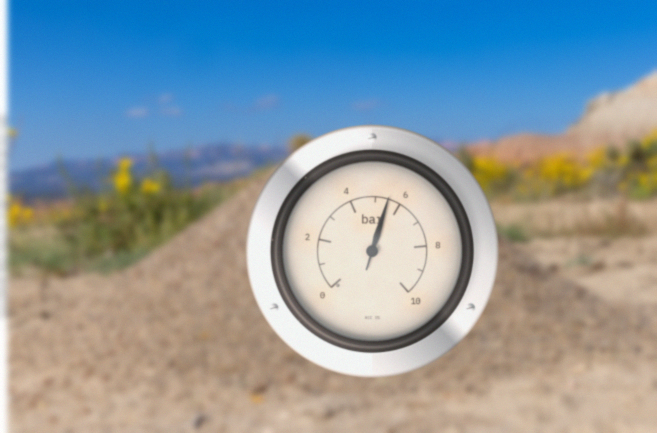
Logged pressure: 5.5 bar
